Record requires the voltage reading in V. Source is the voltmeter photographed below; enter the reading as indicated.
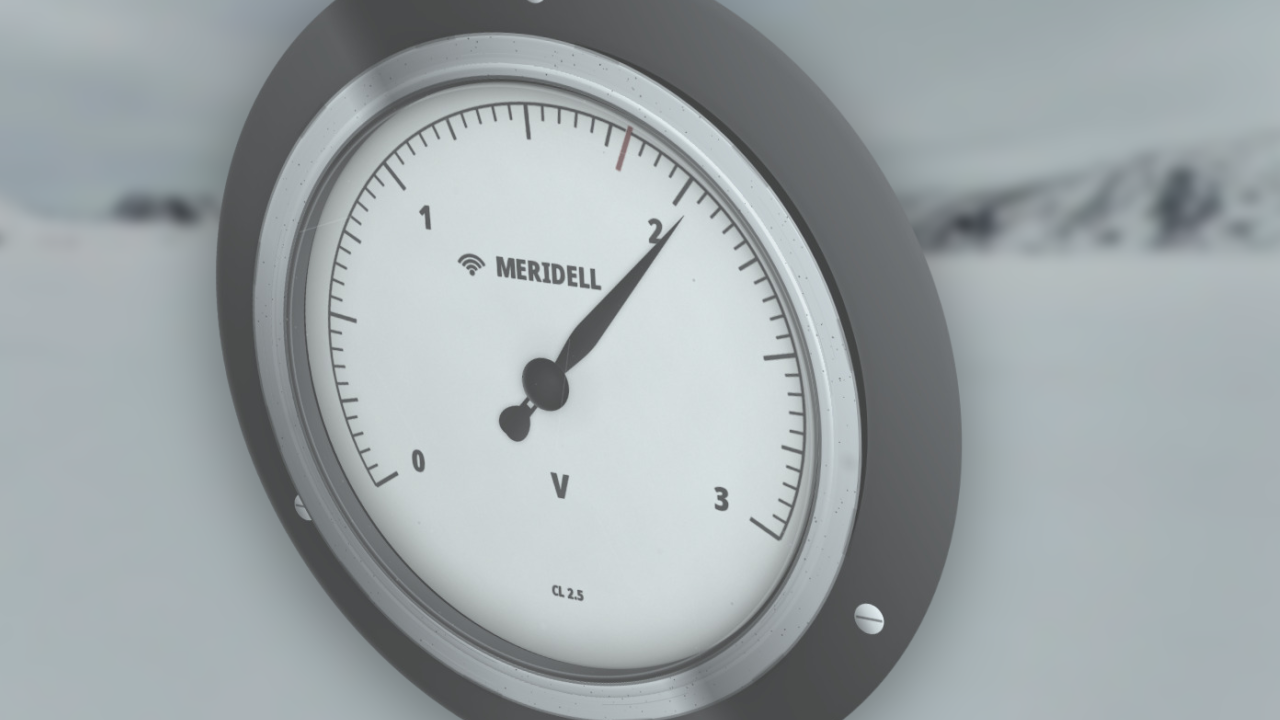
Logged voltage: 2.05 V
